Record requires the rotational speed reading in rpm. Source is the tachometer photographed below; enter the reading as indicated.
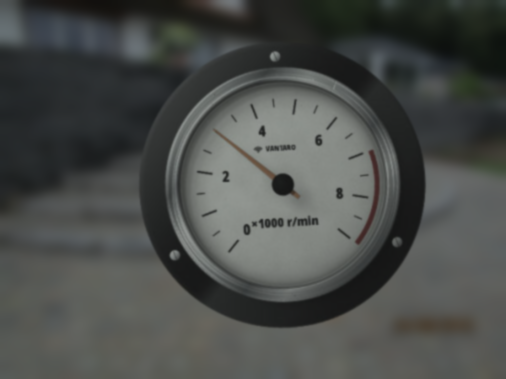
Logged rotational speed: 3000 rpm
